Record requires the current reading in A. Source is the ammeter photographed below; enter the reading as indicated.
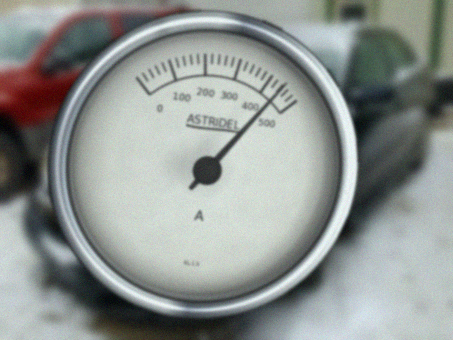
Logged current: 440 A
